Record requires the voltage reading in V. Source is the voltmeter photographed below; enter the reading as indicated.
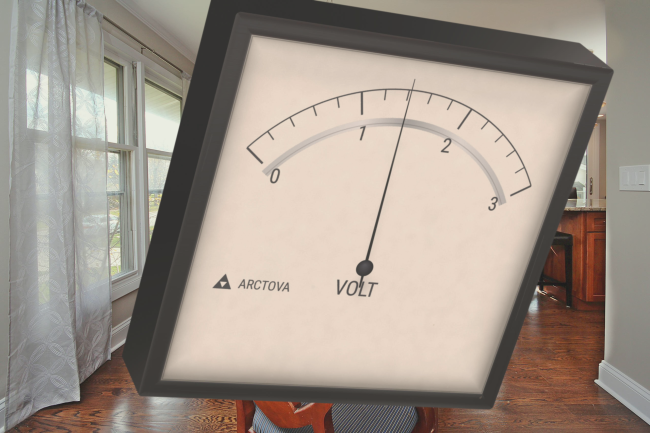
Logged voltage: 1.4 V
